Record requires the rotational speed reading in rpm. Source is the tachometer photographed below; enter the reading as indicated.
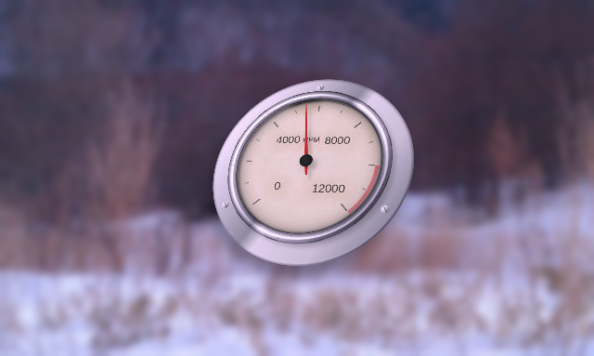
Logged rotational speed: 5500 rpm
